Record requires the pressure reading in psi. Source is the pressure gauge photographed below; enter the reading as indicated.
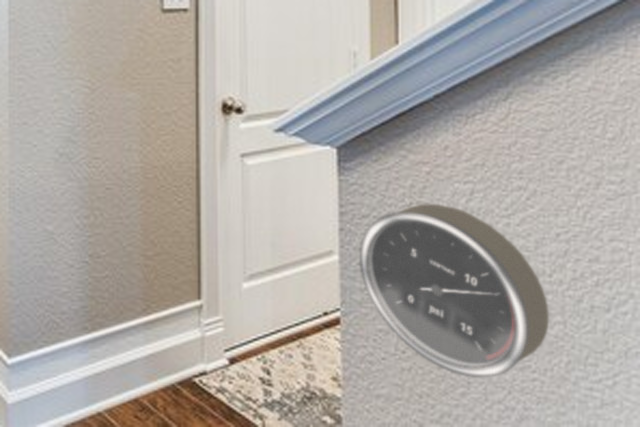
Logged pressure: 11 psi
